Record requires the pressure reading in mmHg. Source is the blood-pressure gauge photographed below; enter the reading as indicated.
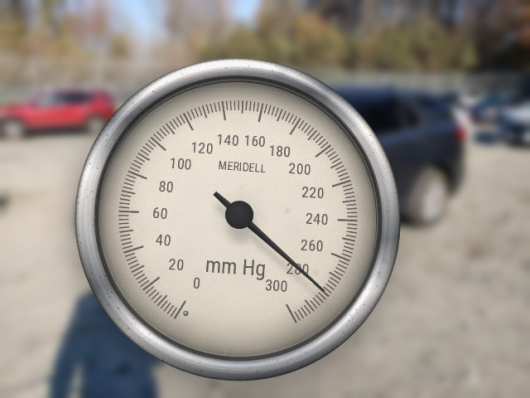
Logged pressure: 280 mmHg
